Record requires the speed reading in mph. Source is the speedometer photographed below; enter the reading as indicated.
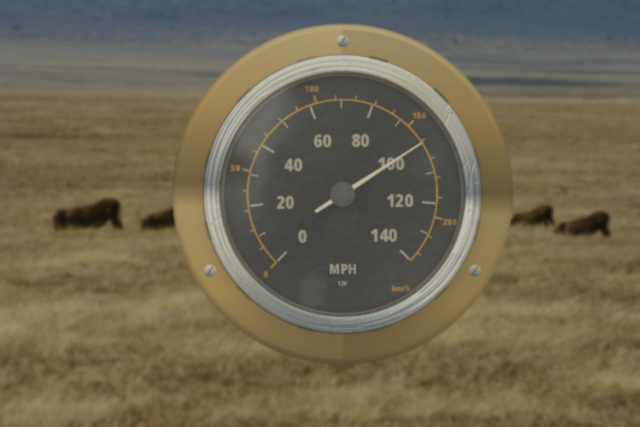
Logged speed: 100 mph
